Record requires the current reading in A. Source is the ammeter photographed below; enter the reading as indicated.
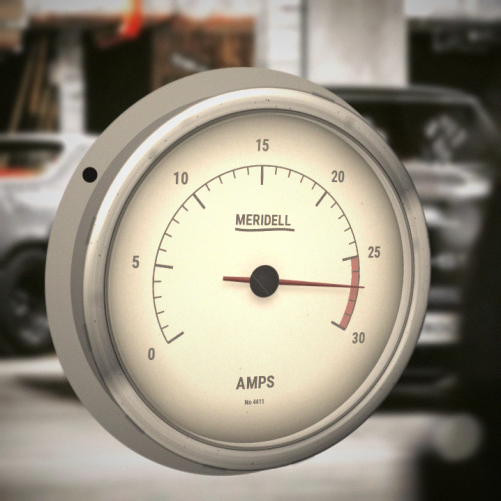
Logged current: 27 A
